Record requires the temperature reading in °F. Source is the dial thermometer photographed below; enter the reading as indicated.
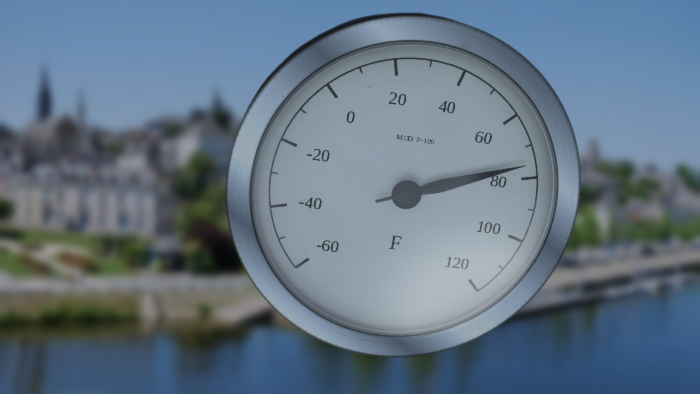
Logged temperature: 75 °F
